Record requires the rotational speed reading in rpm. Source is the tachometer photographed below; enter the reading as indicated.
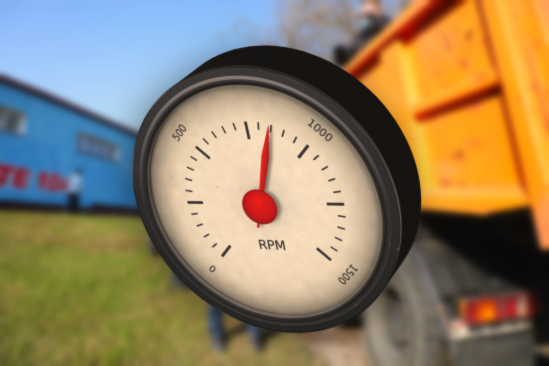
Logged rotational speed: 850 rpm
